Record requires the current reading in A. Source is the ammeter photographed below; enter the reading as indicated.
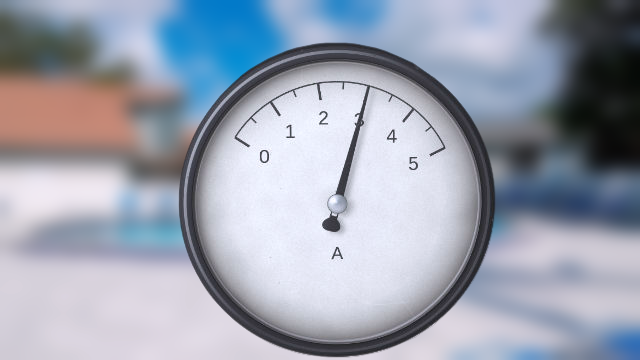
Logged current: 3 A
